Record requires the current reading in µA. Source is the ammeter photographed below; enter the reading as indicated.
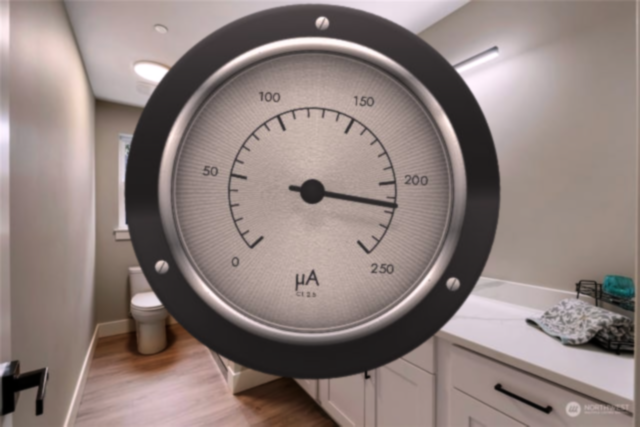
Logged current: 215 µA
